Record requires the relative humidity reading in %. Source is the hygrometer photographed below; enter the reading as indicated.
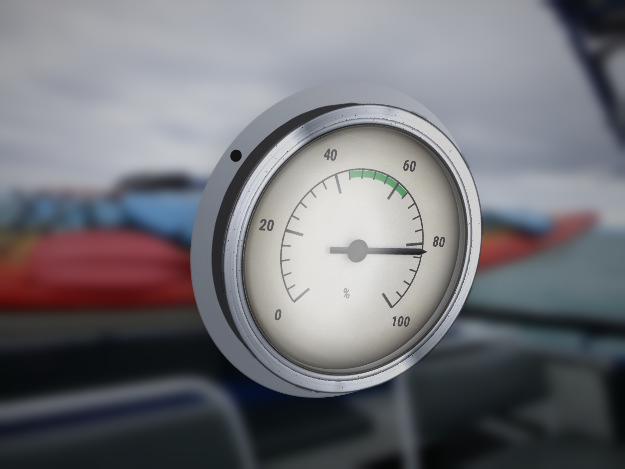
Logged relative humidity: 82 %
